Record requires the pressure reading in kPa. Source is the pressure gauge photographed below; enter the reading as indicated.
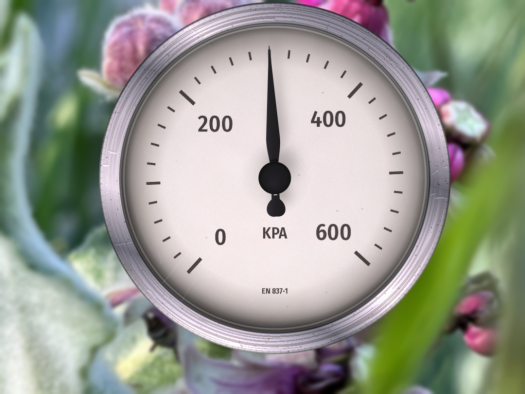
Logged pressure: 300 kPa
